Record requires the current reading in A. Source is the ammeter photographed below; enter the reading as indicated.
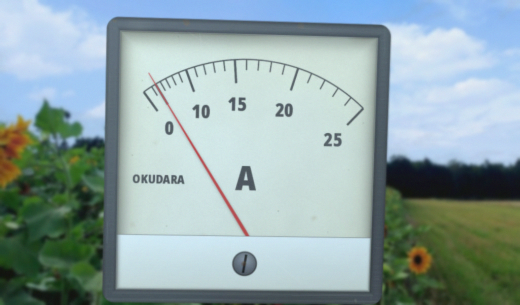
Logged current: 5 A
